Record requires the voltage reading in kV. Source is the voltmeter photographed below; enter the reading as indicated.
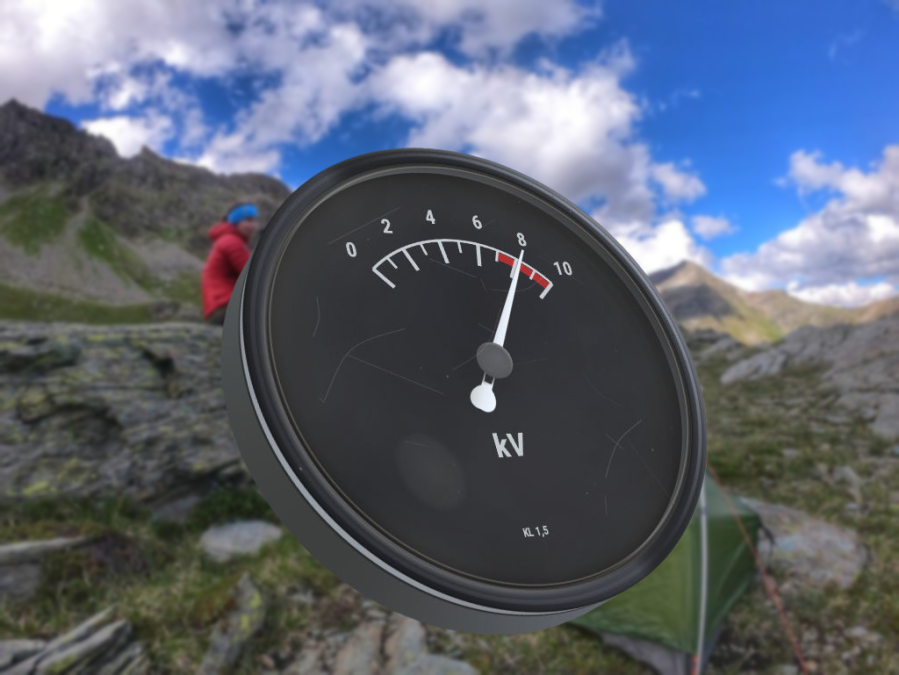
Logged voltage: 8 kV
